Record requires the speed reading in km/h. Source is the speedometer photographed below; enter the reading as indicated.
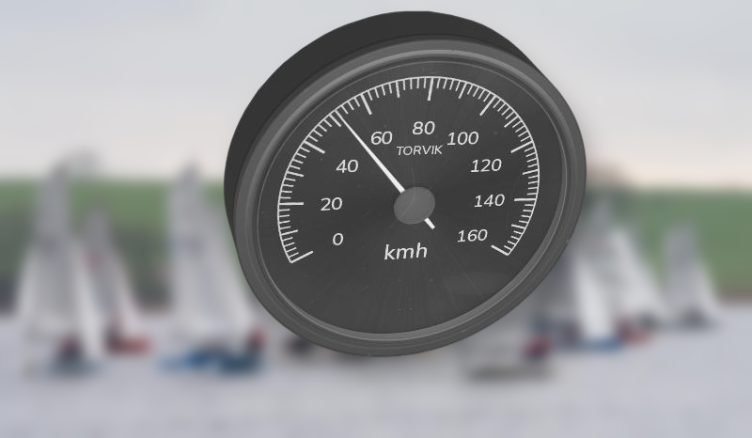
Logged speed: 52 km/h
